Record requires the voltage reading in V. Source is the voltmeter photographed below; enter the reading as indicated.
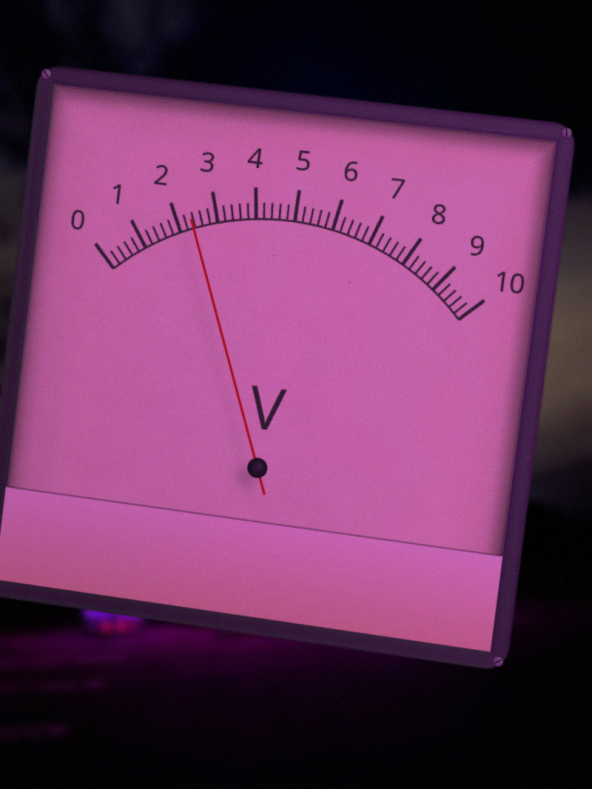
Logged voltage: 2.4 V
